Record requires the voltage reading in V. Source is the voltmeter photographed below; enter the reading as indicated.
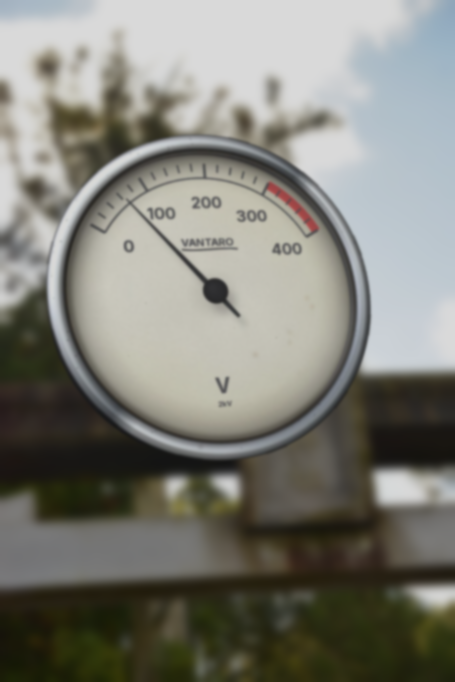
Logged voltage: 60 V
